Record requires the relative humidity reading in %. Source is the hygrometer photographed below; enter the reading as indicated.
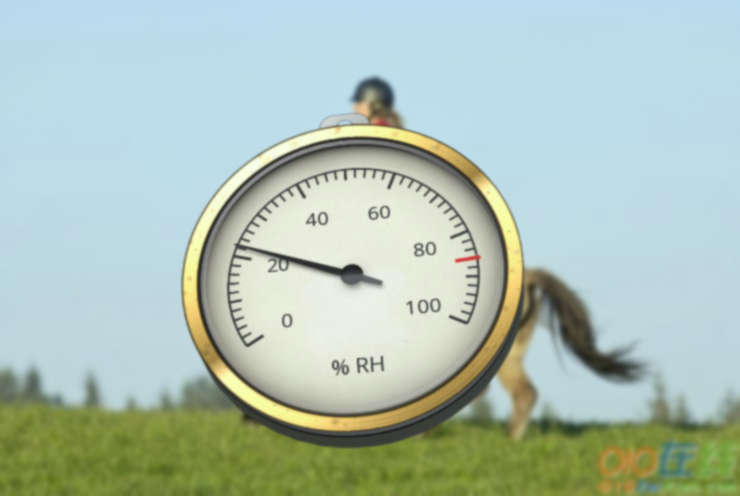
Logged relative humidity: 22 %
